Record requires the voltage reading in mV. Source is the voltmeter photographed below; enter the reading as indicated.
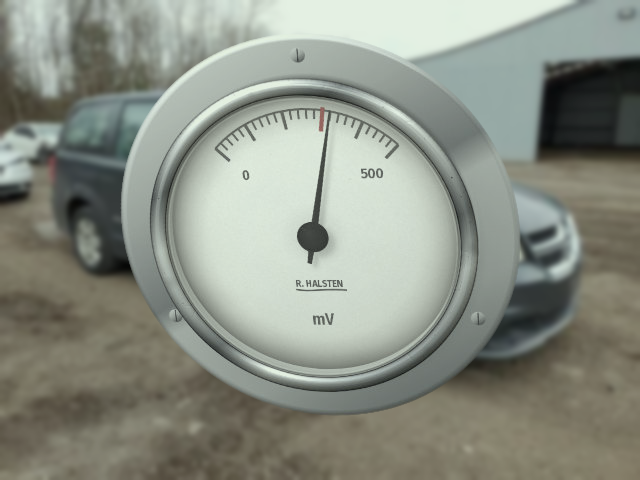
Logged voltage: 320 mV
